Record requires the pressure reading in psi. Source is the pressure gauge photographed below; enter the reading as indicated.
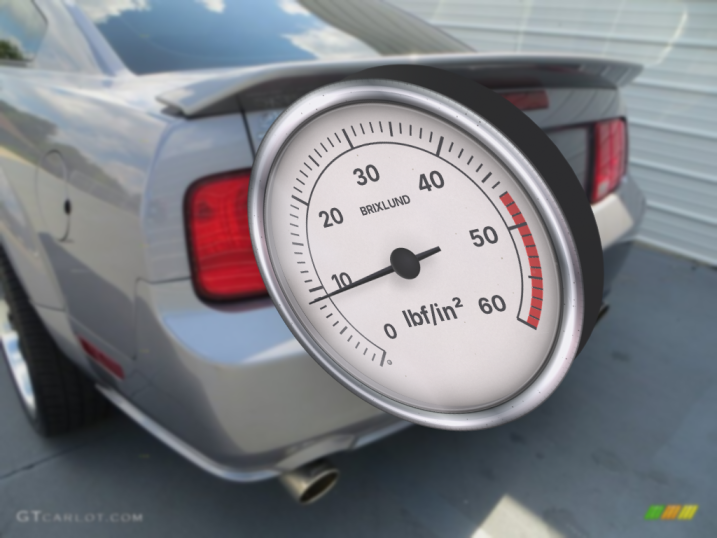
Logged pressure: 9 psi
